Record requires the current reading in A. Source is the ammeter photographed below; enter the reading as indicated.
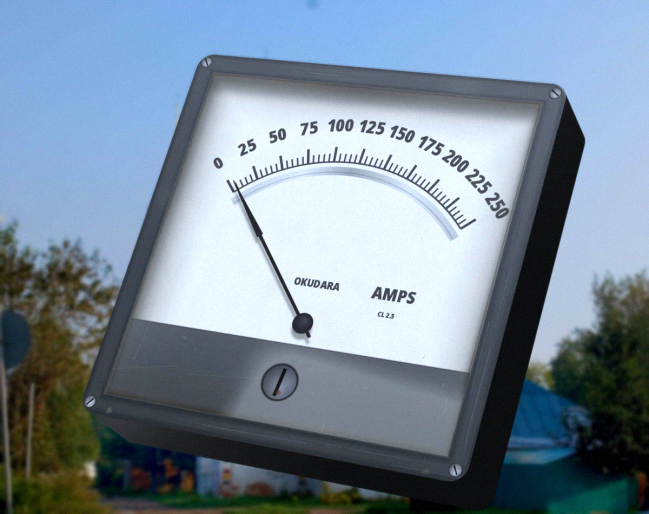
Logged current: 5 A
